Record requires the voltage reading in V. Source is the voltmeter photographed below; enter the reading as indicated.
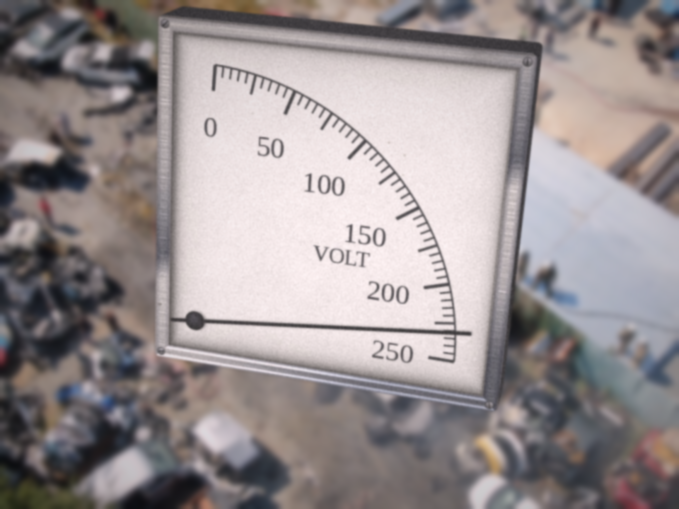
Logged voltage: 230 V
